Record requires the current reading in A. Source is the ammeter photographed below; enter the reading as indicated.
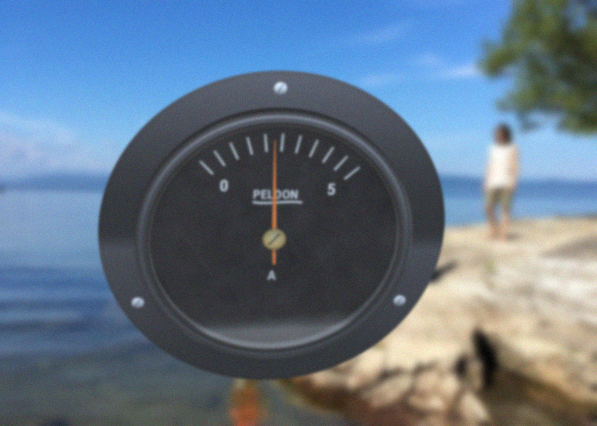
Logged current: 2.25 A
